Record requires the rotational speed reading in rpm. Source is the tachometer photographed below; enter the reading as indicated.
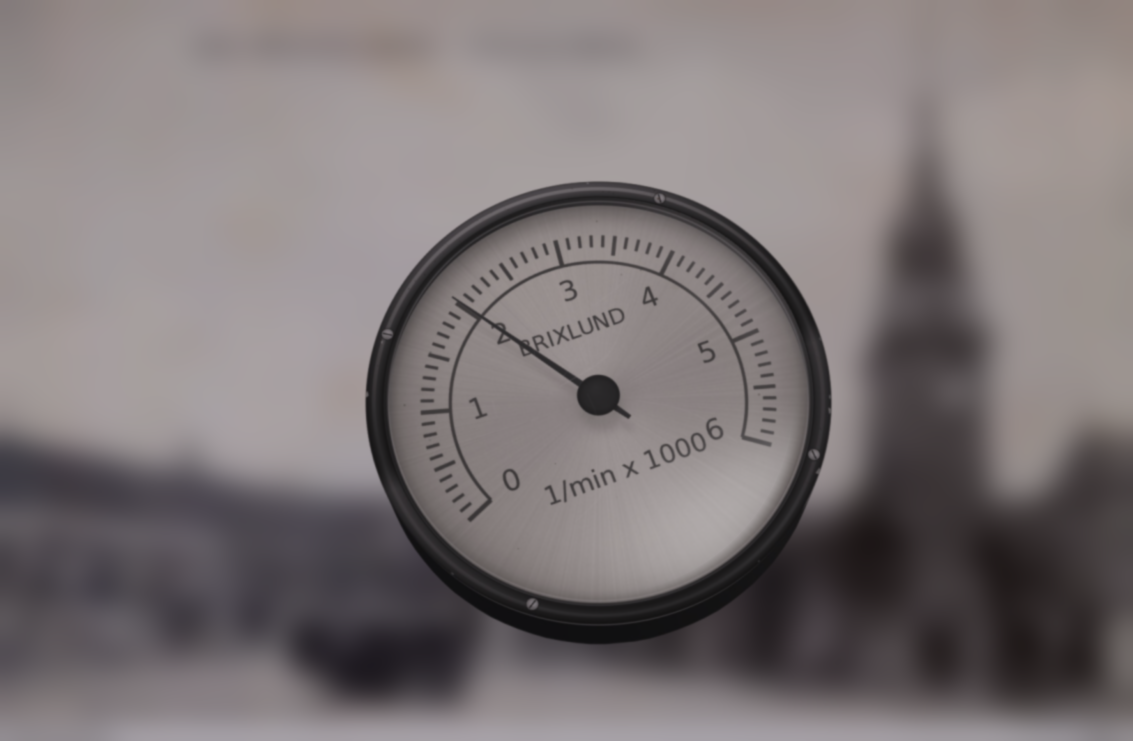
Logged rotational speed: 2000 rpm
